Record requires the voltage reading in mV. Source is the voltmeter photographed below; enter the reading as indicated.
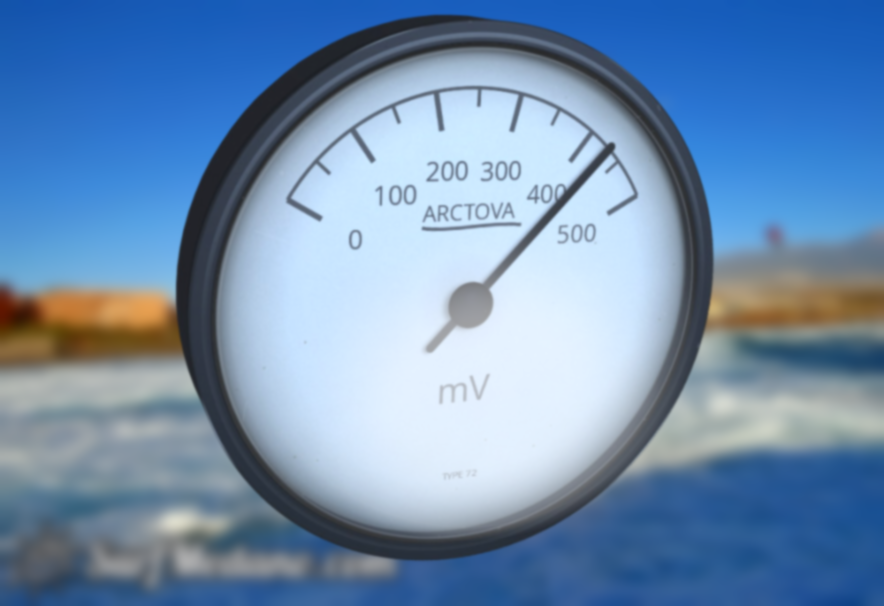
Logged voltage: 425 mV
